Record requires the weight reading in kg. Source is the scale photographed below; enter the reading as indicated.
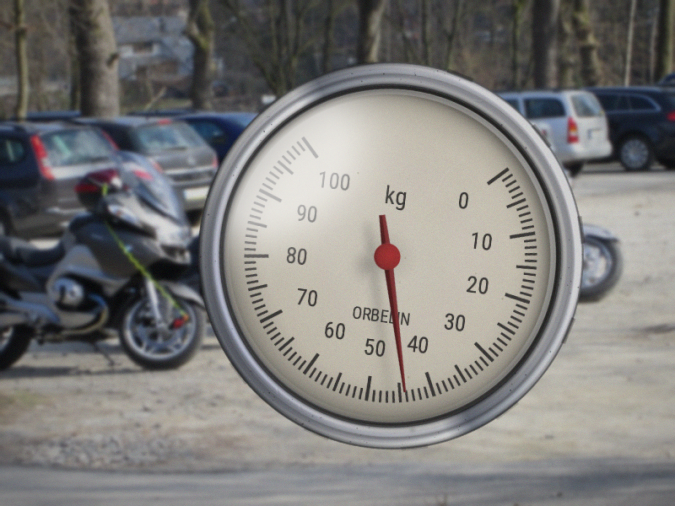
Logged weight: 44 kg
